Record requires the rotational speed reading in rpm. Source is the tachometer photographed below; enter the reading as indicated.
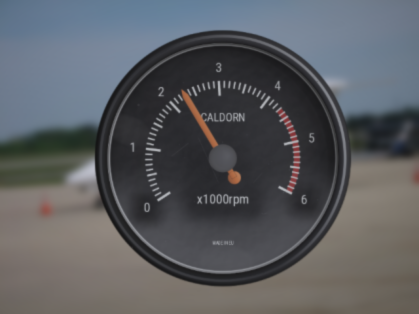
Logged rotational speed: 2300 rpm
